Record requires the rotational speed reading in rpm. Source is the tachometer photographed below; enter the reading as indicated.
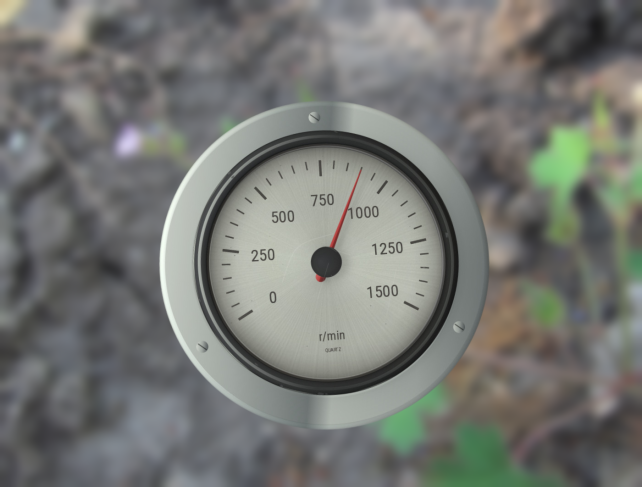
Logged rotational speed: 900 rpm
